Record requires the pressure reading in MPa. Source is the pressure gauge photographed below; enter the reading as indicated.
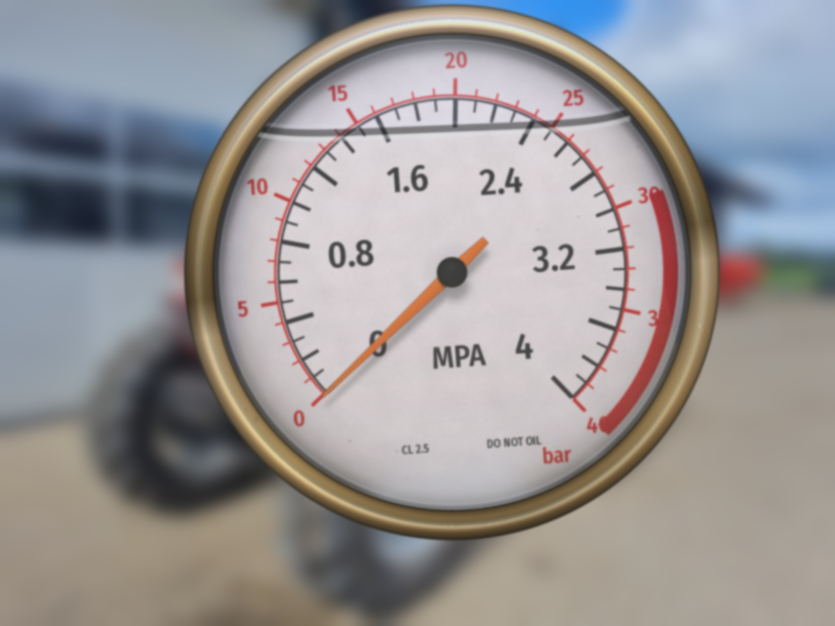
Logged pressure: 0 MPa
